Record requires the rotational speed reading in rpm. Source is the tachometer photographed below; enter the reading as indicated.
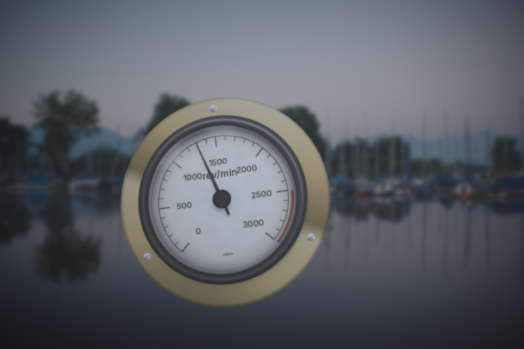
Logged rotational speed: 1300 rpm
